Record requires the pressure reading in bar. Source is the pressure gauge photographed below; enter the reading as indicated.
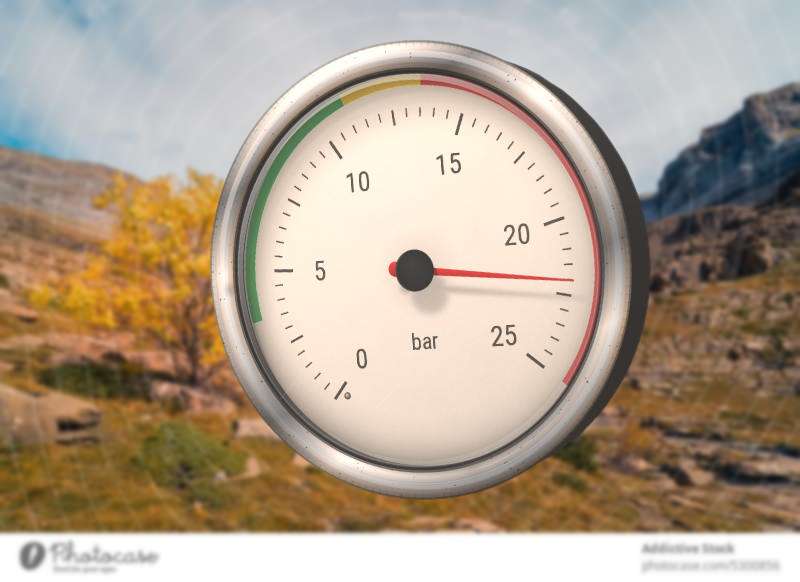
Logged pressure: 22 bar
